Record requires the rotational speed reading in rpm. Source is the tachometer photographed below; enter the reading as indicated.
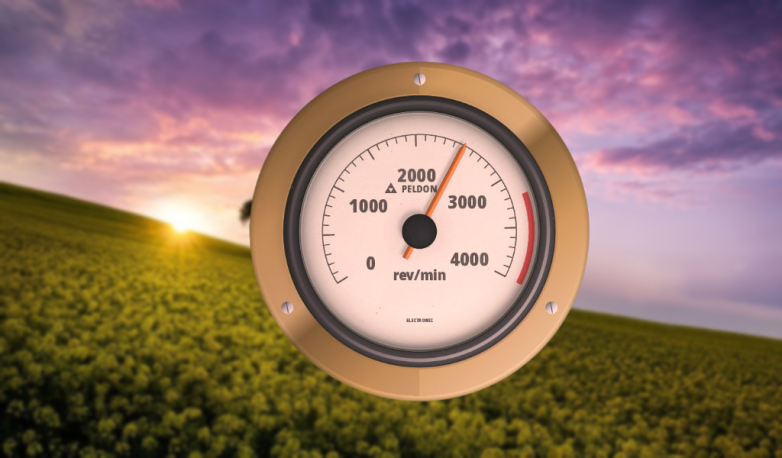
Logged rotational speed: 2500 rpm
